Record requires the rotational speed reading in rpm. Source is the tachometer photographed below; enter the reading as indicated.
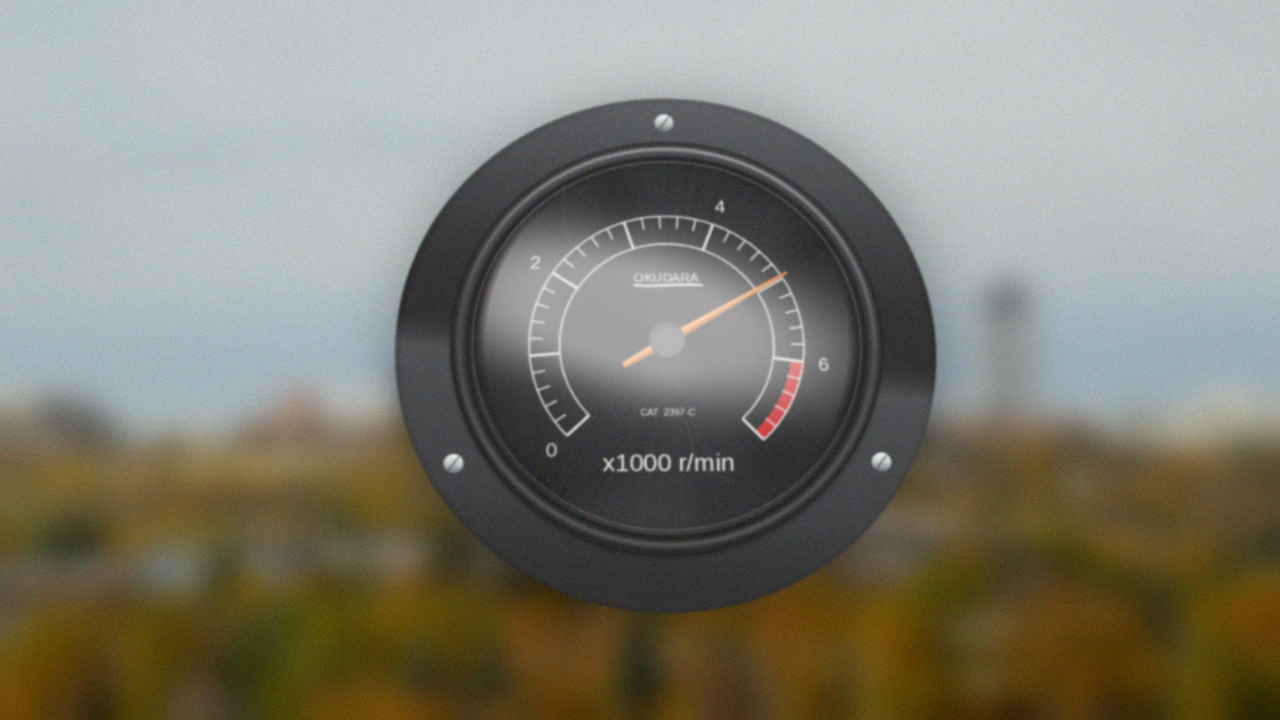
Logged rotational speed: 5000 rpm
